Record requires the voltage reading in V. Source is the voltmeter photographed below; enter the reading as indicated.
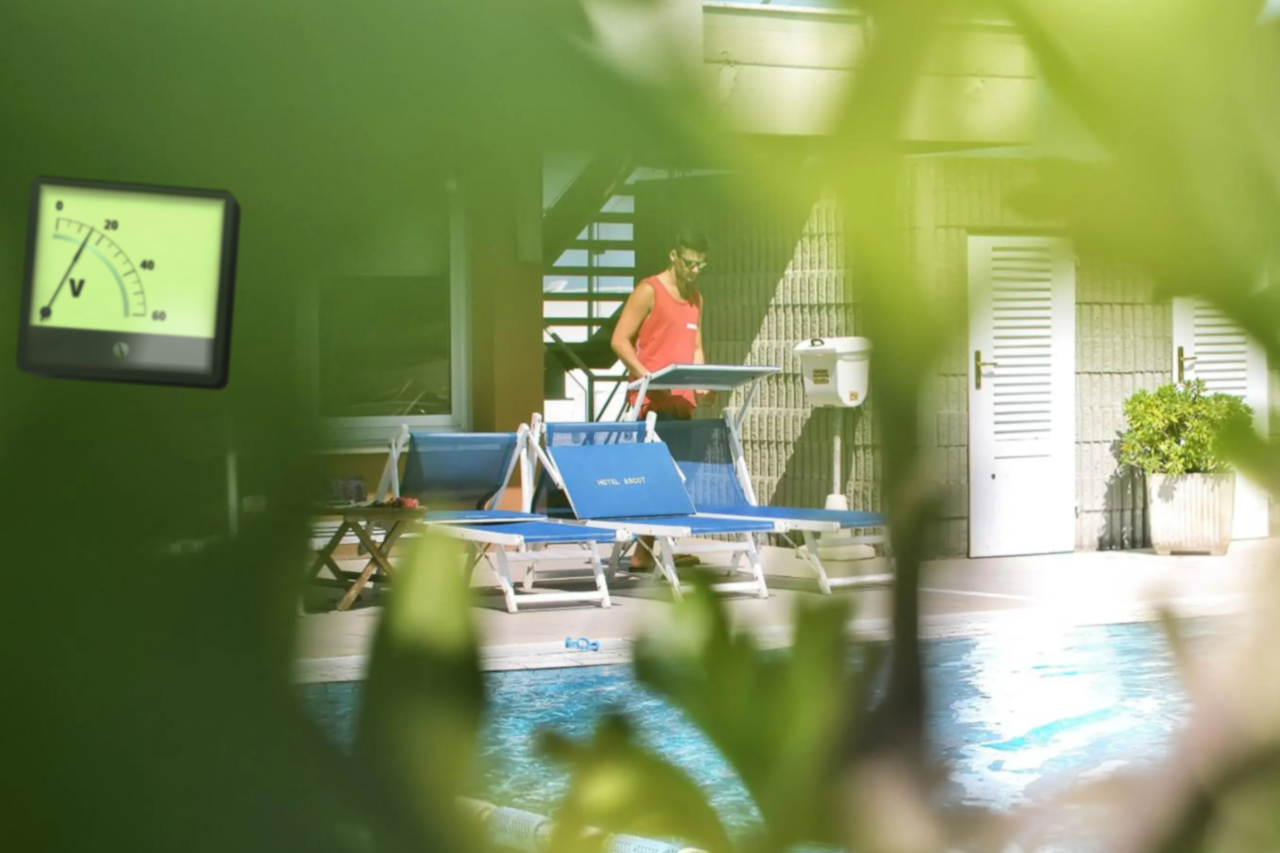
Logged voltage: 15 V
